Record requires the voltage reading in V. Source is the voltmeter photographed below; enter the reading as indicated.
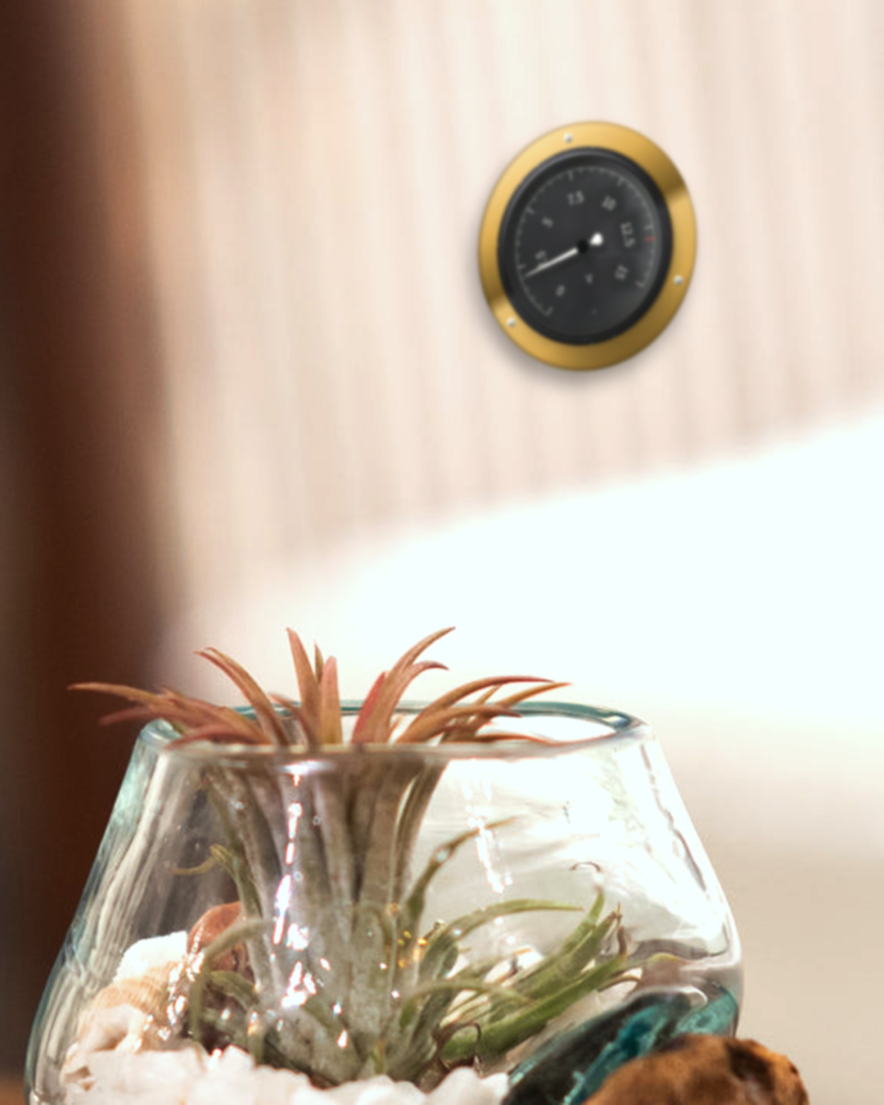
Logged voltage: 2 V
